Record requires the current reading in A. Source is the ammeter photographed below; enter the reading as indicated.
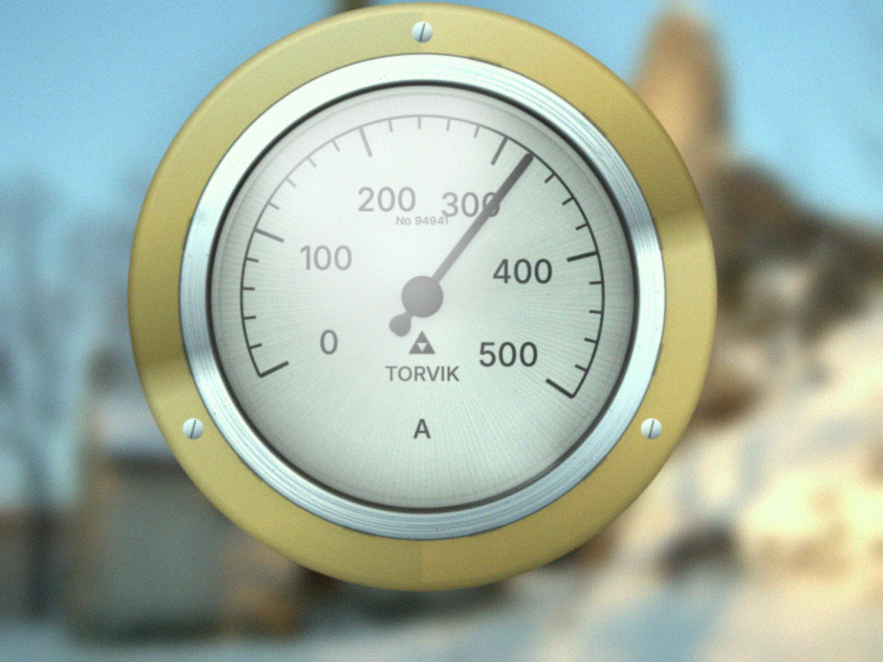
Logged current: 320 A
